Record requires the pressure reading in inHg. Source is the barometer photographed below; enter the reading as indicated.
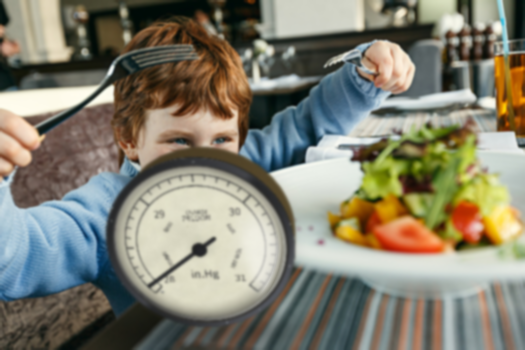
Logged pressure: 28.1 inHg
